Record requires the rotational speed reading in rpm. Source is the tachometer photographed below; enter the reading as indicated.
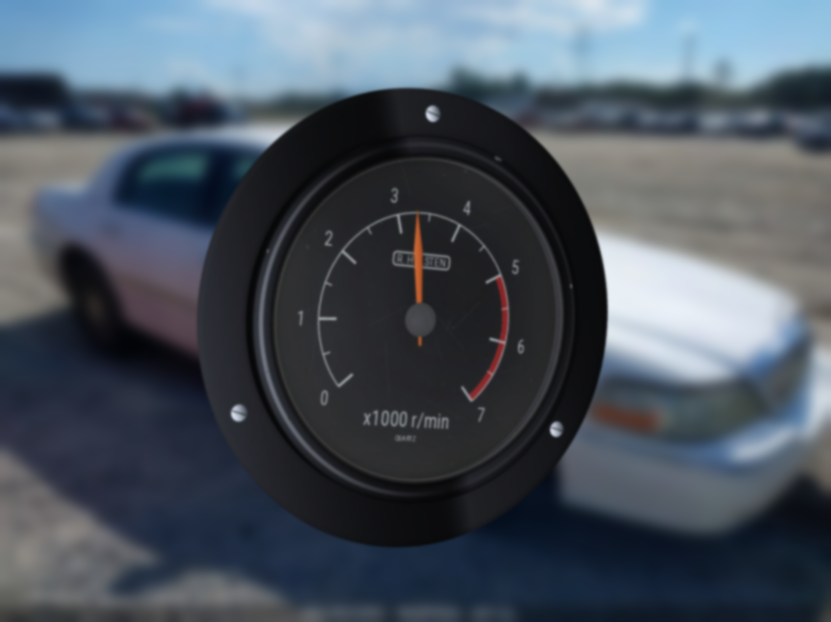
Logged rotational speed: 3250 rpm
